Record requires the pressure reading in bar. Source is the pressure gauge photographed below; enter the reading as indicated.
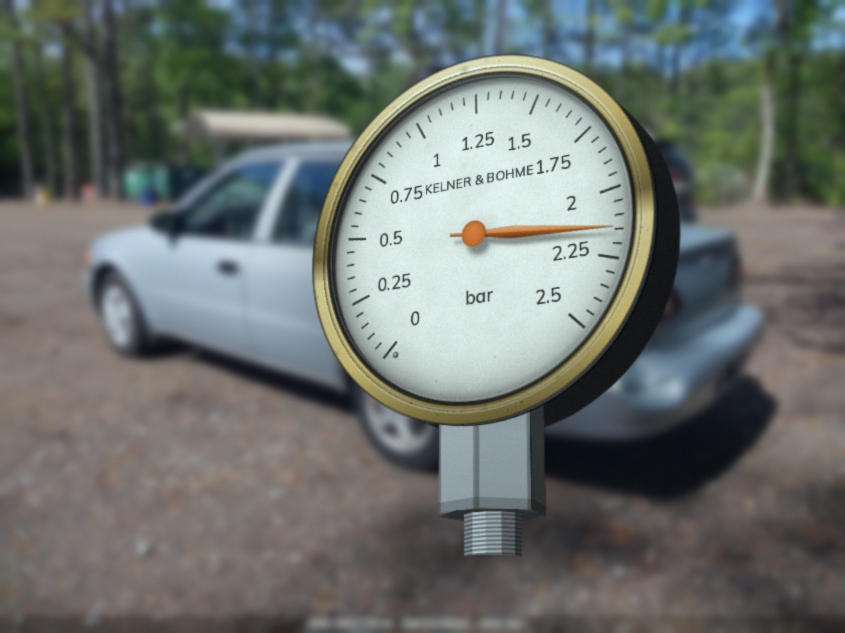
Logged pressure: 2.15 bar
